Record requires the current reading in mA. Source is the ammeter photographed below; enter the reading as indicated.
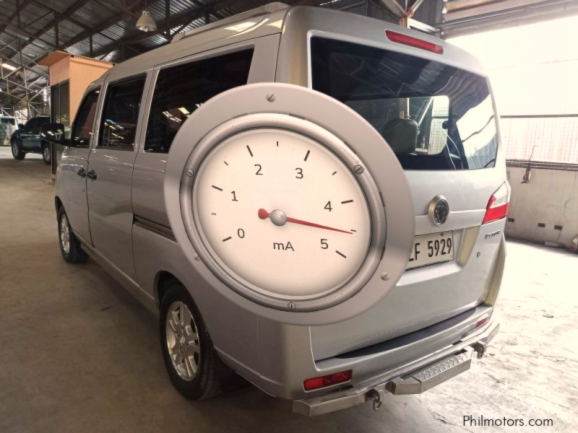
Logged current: 4.5 mA
